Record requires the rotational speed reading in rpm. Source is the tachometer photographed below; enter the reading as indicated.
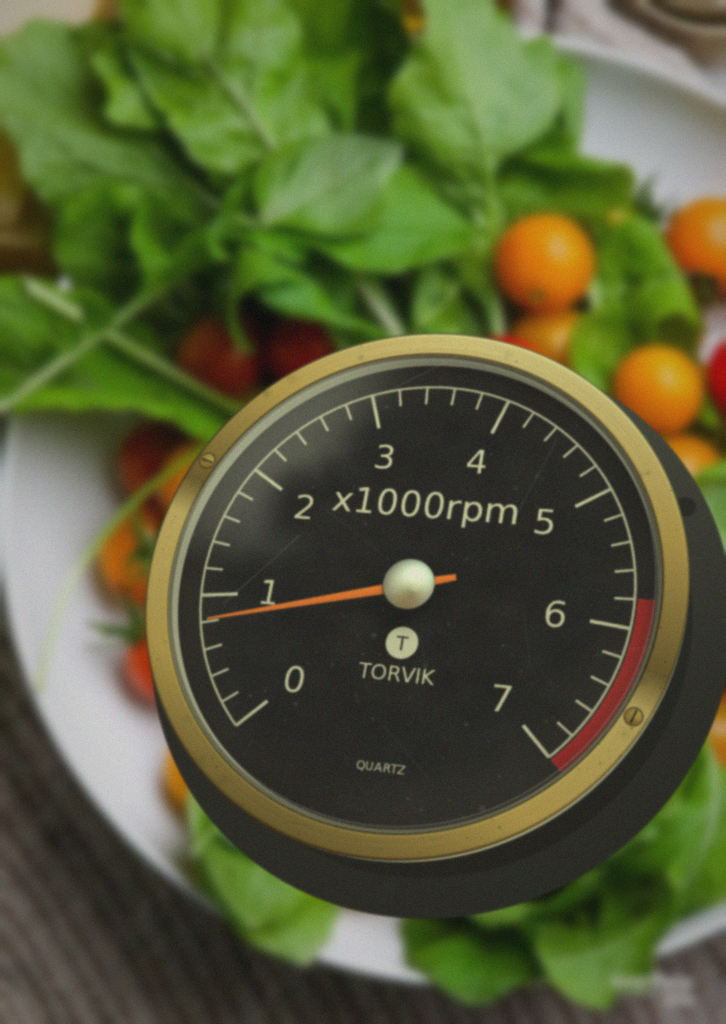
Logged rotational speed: 800 rpm
